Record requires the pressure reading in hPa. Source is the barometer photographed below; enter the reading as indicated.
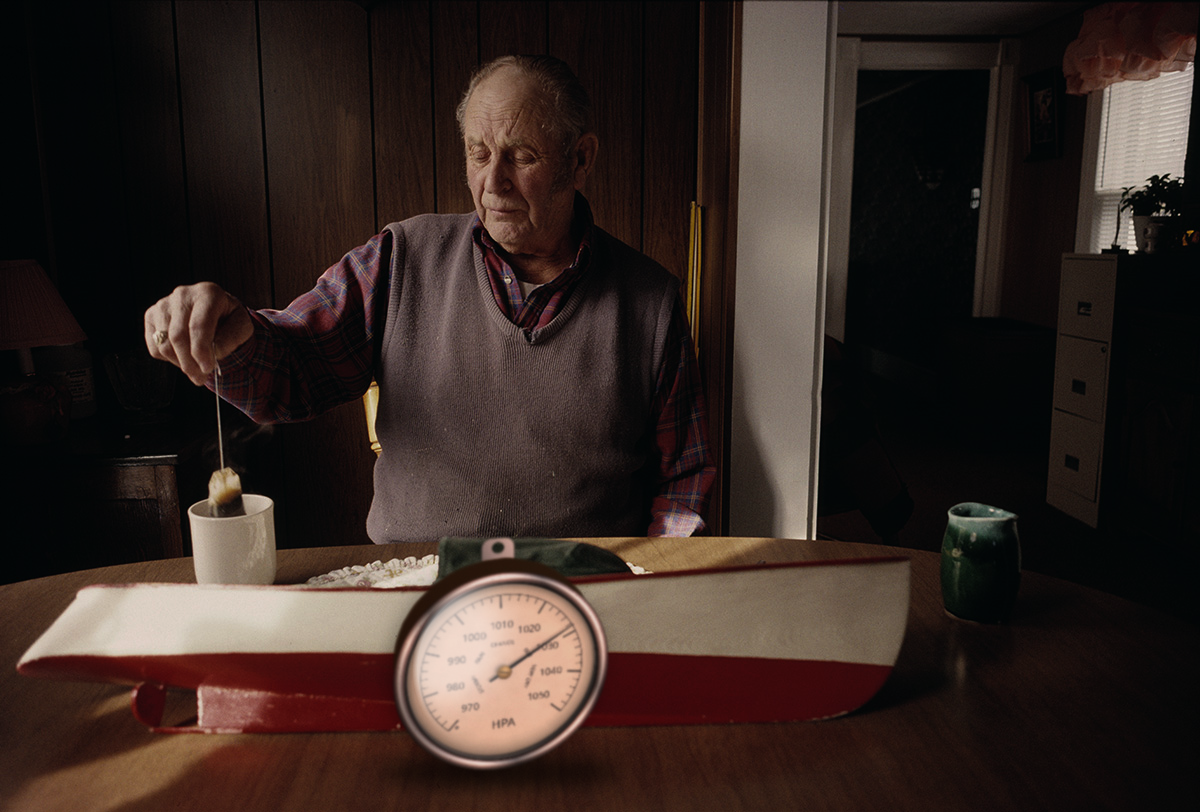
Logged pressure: 1028 hPa
